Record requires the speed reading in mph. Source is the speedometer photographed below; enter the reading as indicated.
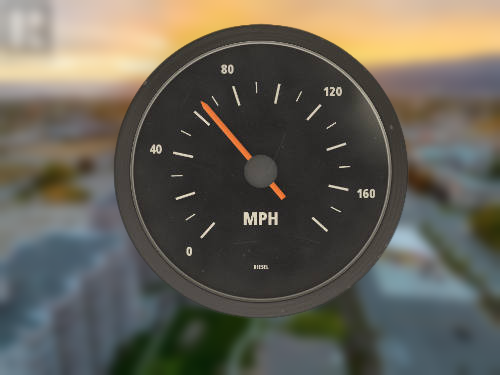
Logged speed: 65 mph
